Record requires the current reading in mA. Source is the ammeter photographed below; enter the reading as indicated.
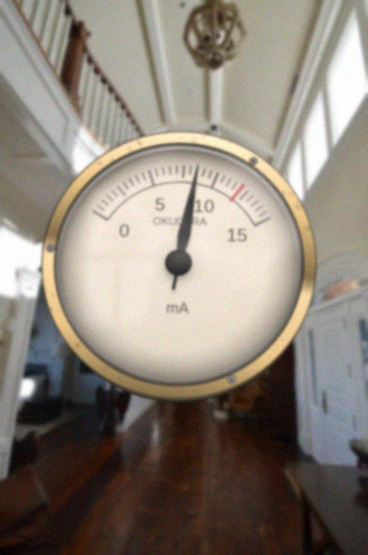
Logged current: 8.5 mA
